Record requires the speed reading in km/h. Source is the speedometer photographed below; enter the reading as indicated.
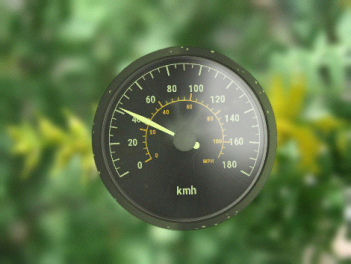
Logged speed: 42.5 km/h
